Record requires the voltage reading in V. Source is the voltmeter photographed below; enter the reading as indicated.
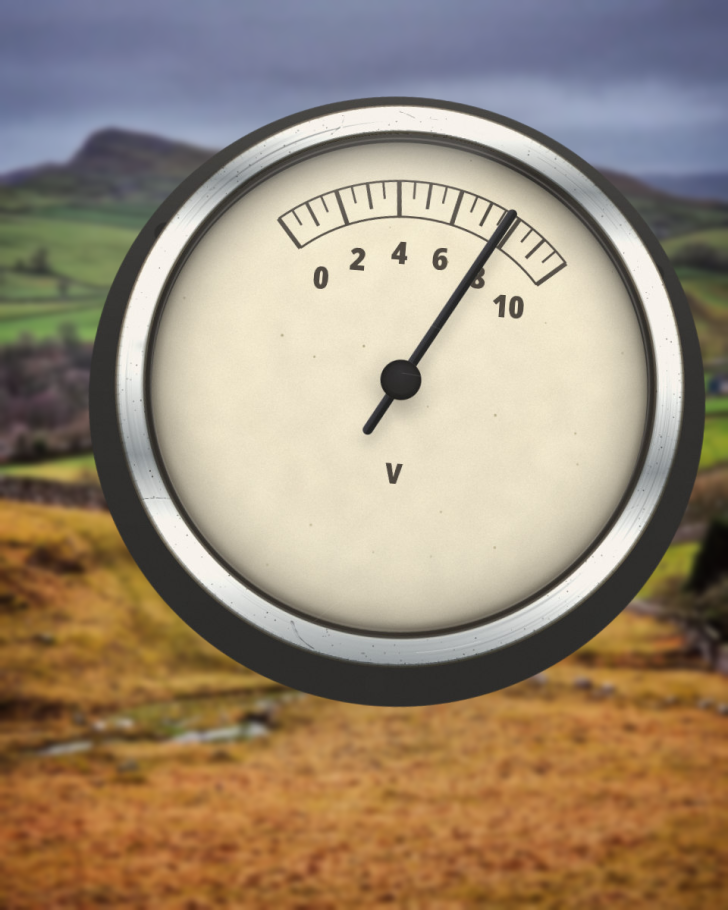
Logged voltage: 7.75 V
